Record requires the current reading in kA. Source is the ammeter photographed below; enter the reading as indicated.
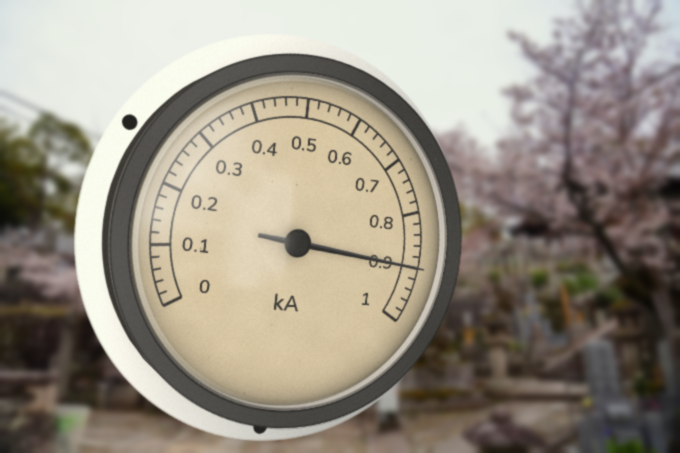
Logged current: 0.9 kA
